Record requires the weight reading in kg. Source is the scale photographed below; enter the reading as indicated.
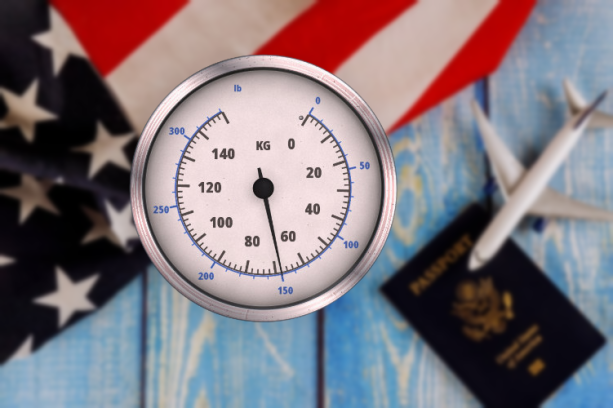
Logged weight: 68 kg
